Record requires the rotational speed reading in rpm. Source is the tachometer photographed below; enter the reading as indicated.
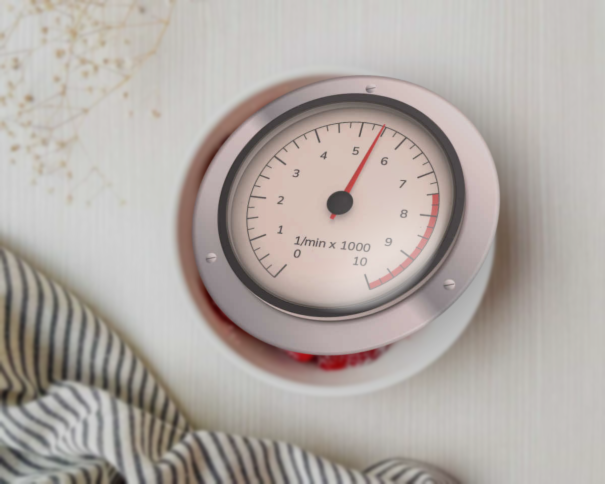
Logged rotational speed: 5500 rpm
